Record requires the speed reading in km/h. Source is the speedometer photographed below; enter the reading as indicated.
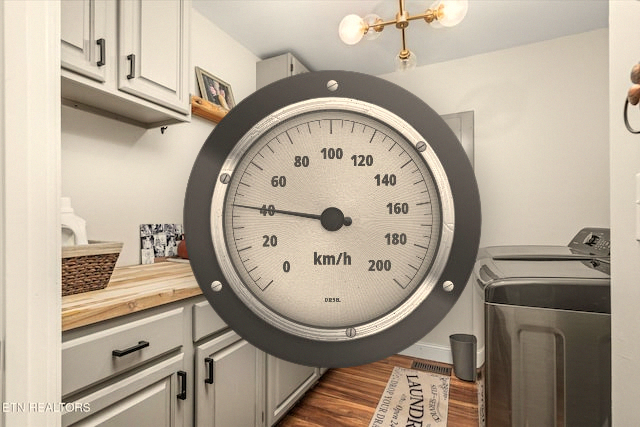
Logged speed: 40 km/h
